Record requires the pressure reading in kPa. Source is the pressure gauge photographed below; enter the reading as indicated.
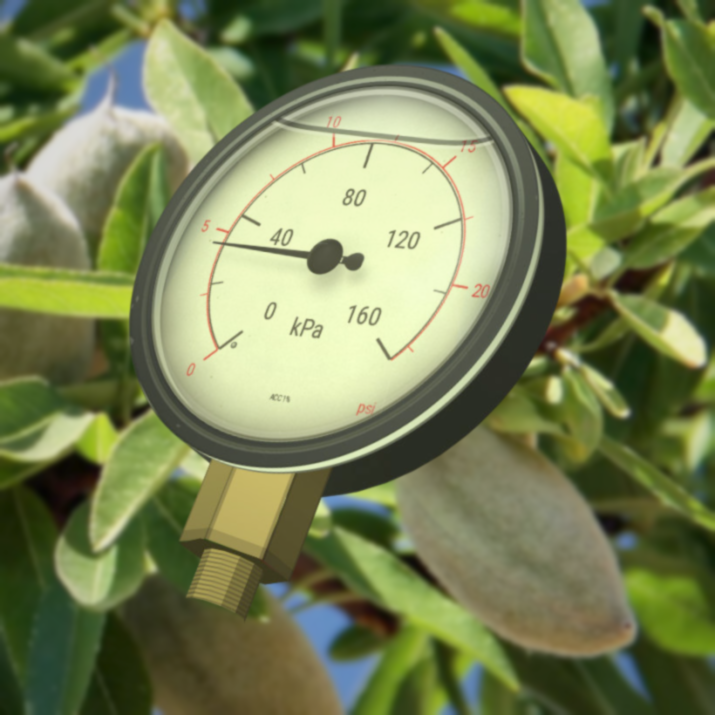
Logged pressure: 30 kPa
